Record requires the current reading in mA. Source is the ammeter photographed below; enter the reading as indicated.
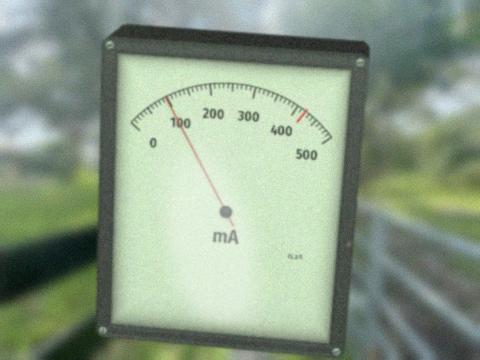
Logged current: 100 mA
